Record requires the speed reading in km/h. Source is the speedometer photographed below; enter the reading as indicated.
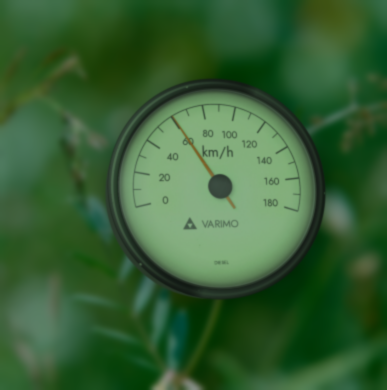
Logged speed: 60 km/h
